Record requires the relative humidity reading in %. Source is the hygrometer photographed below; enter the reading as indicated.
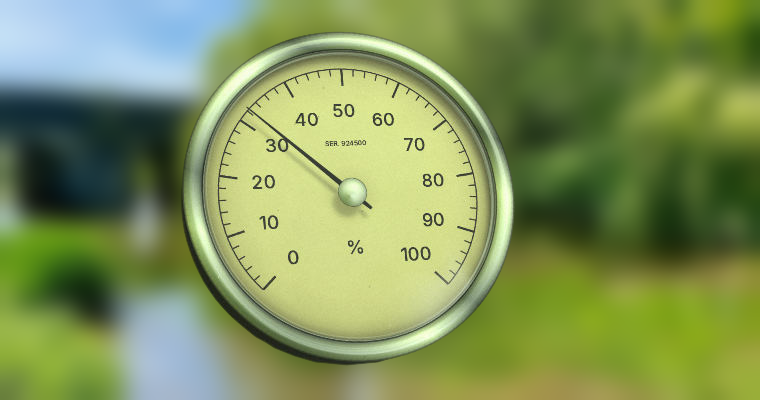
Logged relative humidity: 32 %
